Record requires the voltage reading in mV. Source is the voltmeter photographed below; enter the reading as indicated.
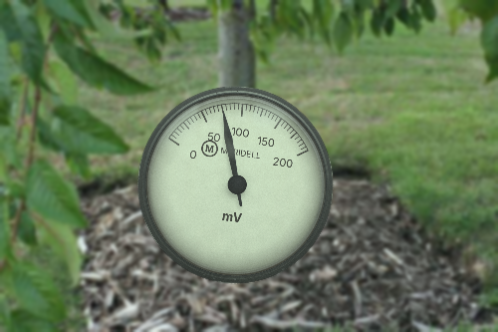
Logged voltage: 75 mV
